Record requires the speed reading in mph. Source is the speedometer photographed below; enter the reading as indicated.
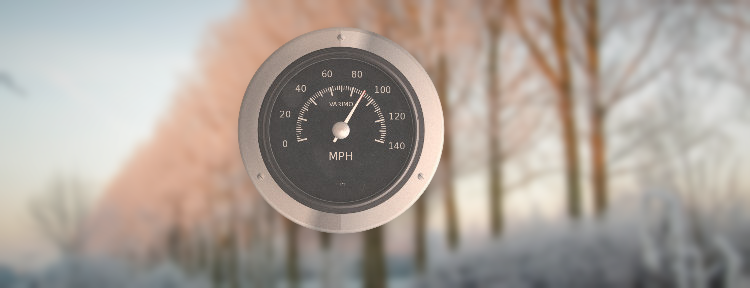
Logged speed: 90 mph
